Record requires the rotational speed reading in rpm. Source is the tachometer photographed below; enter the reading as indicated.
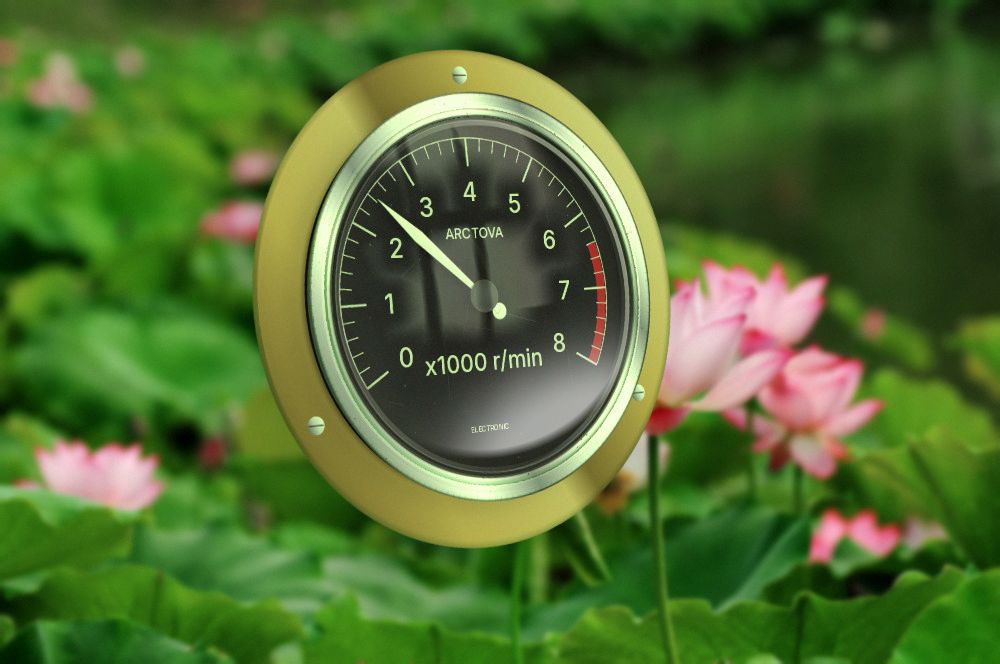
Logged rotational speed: 2400 rpm
